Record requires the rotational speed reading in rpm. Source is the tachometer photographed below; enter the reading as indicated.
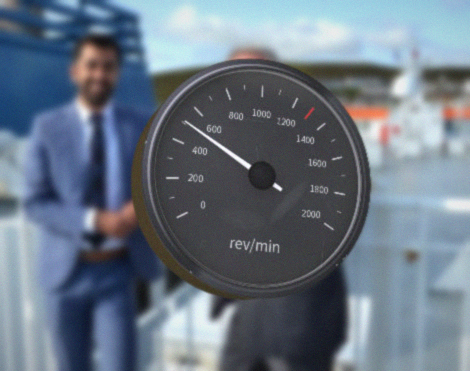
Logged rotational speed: 500 rpm
